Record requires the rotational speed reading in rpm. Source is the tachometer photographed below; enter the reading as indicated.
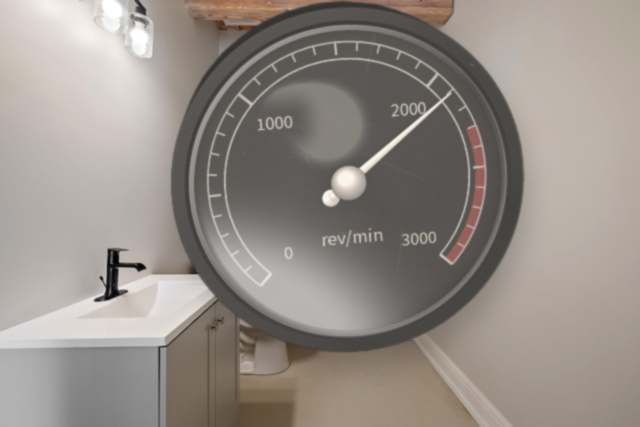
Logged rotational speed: 2100 rpm
